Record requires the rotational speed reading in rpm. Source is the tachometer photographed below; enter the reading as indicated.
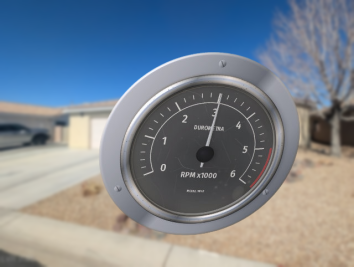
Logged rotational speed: 3000 rpm
